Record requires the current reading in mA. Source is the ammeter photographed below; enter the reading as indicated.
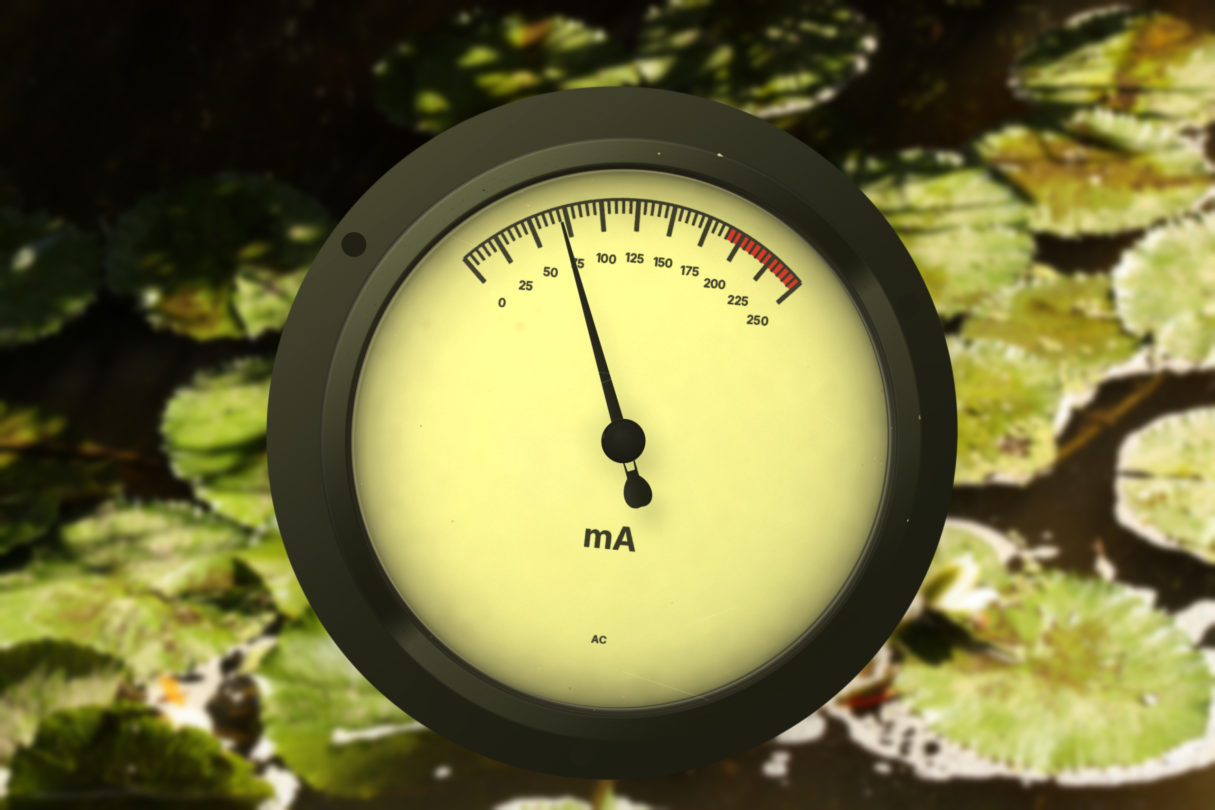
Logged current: 70 mA
